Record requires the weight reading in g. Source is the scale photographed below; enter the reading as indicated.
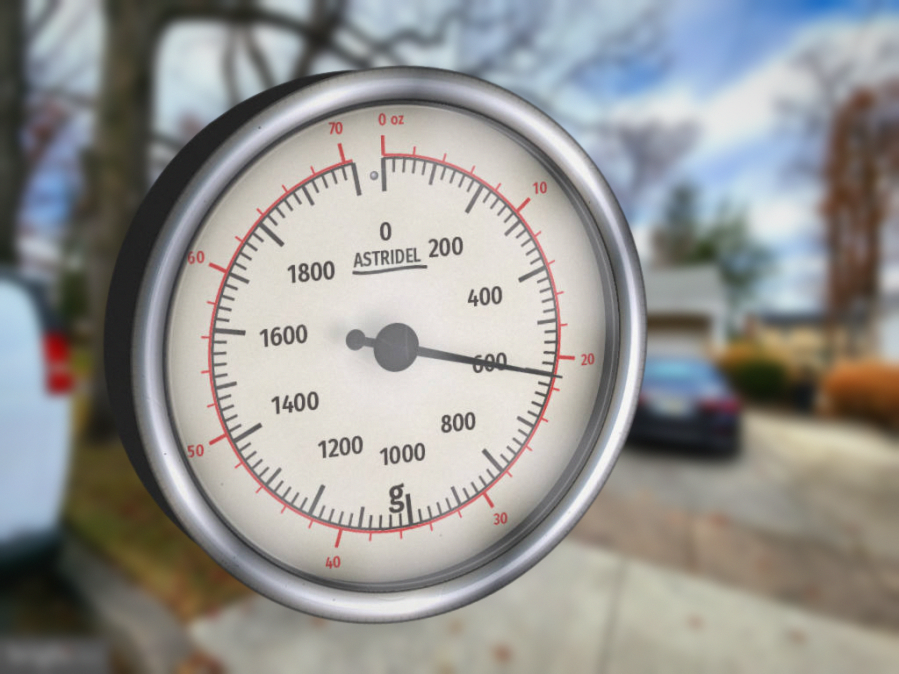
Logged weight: 600 g
